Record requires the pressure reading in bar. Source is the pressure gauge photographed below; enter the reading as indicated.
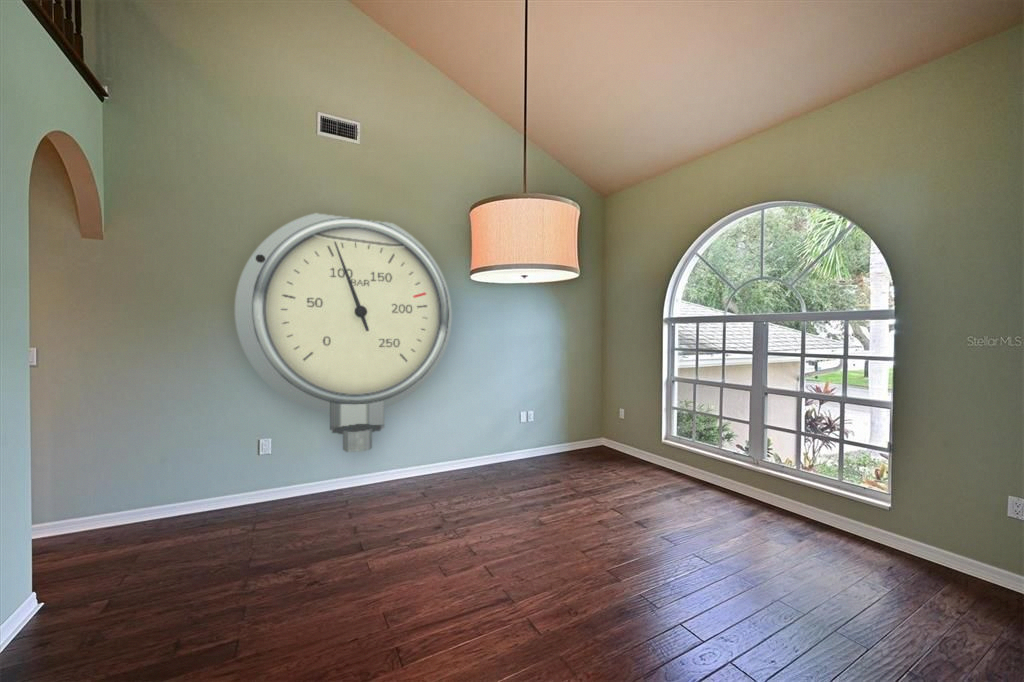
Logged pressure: 105 bar
